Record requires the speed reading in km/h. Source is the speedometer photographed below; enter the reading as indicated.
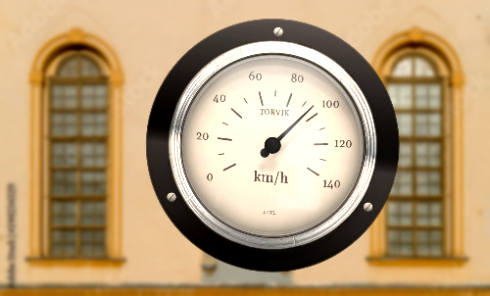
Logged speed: 95 km/h
